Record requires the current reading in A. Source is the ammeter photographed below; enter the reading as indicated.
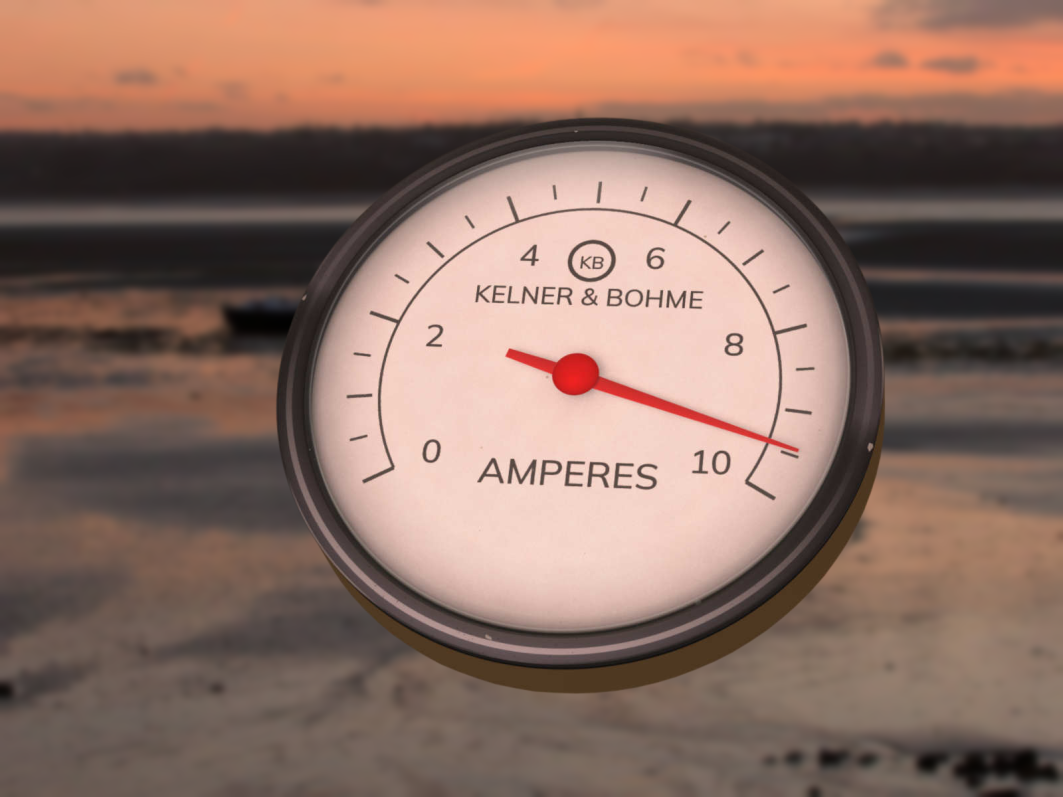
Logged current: 9.5 A
